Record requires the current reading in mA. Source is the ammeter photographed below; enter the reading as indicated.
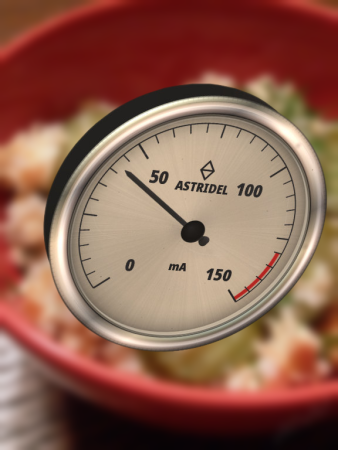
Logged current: 42.5 mA
